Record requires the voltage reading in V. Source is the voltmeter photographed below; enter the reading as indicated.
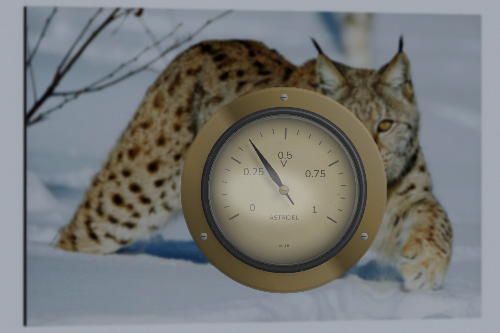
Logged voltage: 0.35 V
